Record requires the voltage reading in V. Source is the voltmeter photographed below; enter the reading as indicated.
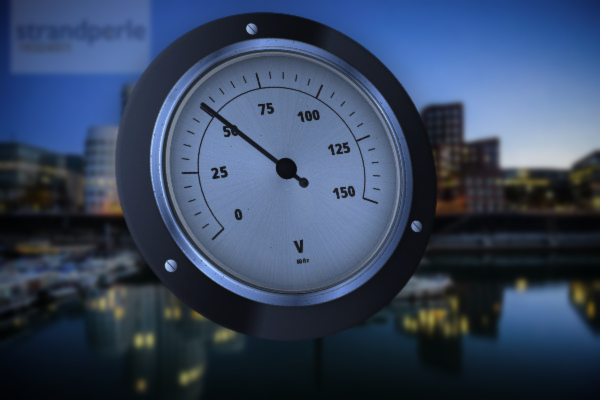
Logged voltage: 50 V
